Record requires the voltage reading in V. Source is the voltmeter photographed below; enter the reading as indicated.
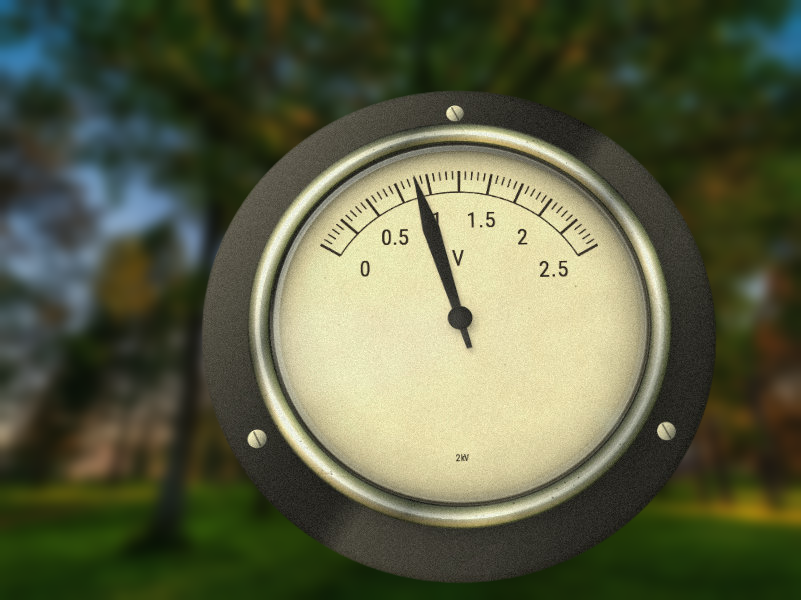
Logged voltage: 0.9 V
